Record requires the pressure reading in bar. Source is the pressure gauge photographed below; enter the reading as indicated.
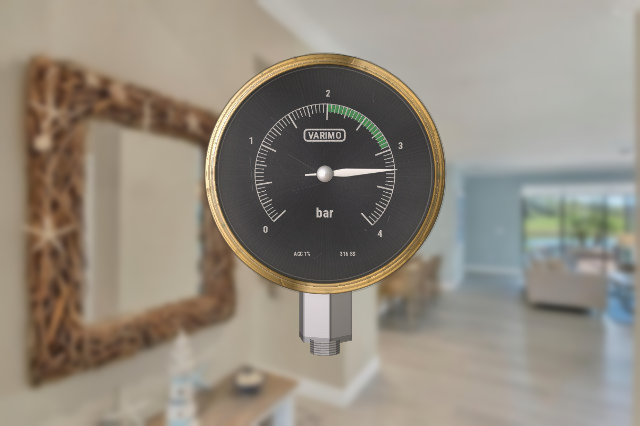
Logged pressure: 3.25 bar
